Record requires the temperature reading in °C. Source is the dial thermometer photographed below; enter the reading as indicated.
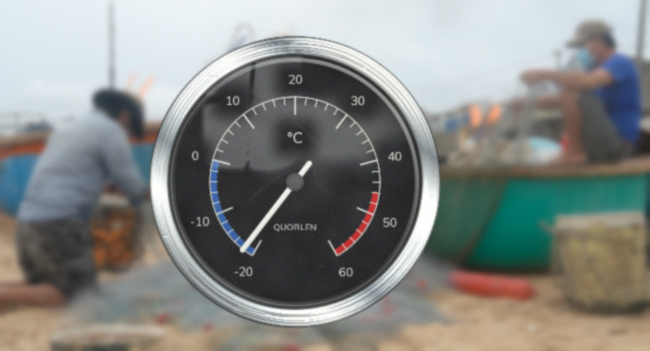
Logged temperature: -18 °C
